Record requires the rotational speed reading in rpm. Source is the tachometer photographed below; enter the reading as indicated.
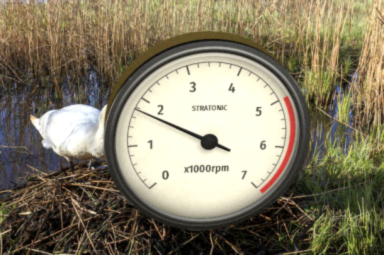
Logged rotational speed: 1800 rpm
